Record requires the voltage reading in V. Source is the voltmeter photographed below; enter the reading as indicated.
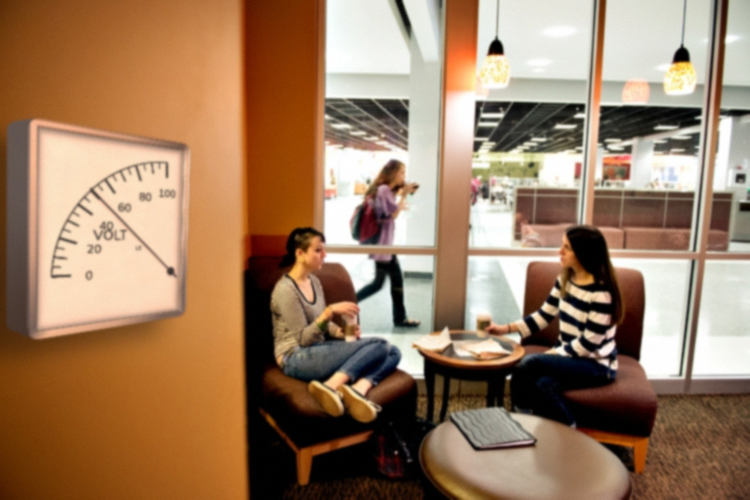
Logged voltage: 50 V
